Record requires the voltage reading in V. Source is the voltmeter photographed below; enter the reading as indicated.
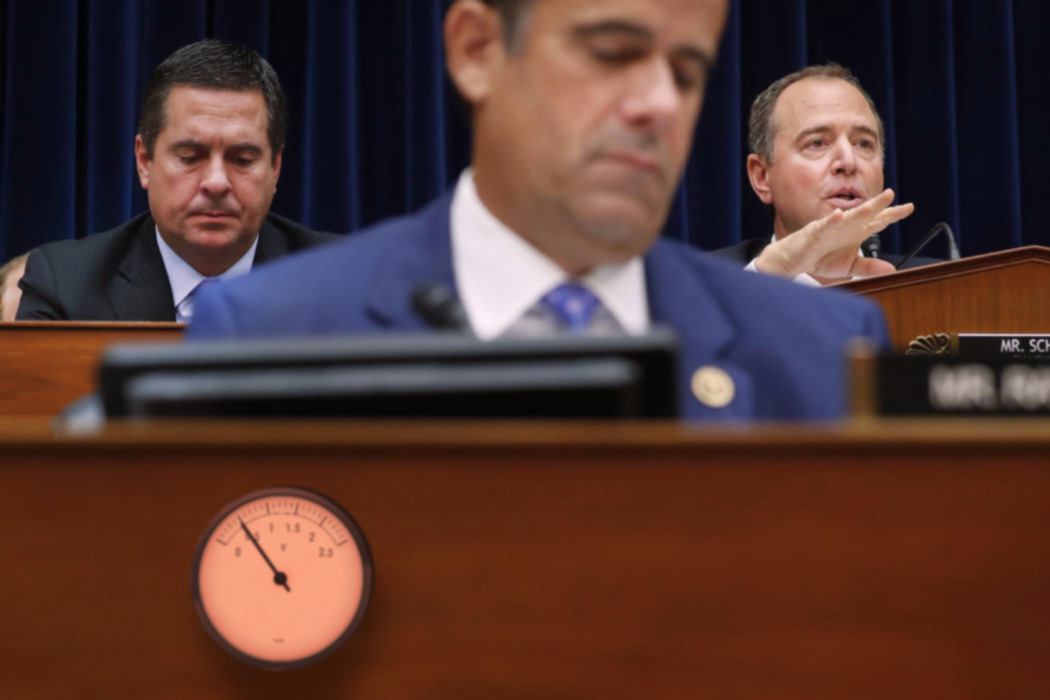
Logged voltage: 0.5 V
